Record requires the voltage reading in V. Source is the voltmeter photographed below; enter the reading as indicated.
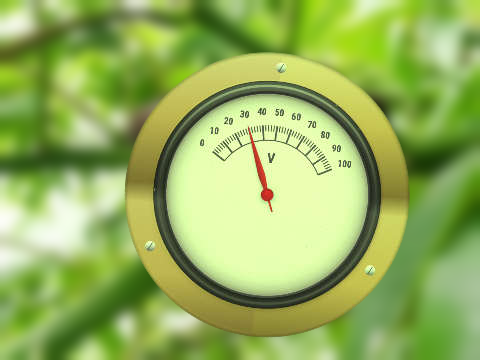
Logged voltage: 30 V
